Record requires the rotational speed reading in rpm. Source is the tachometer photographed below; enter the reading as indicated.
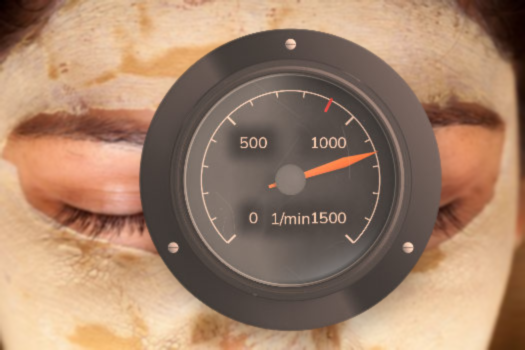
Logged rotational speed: 1150 rpm
